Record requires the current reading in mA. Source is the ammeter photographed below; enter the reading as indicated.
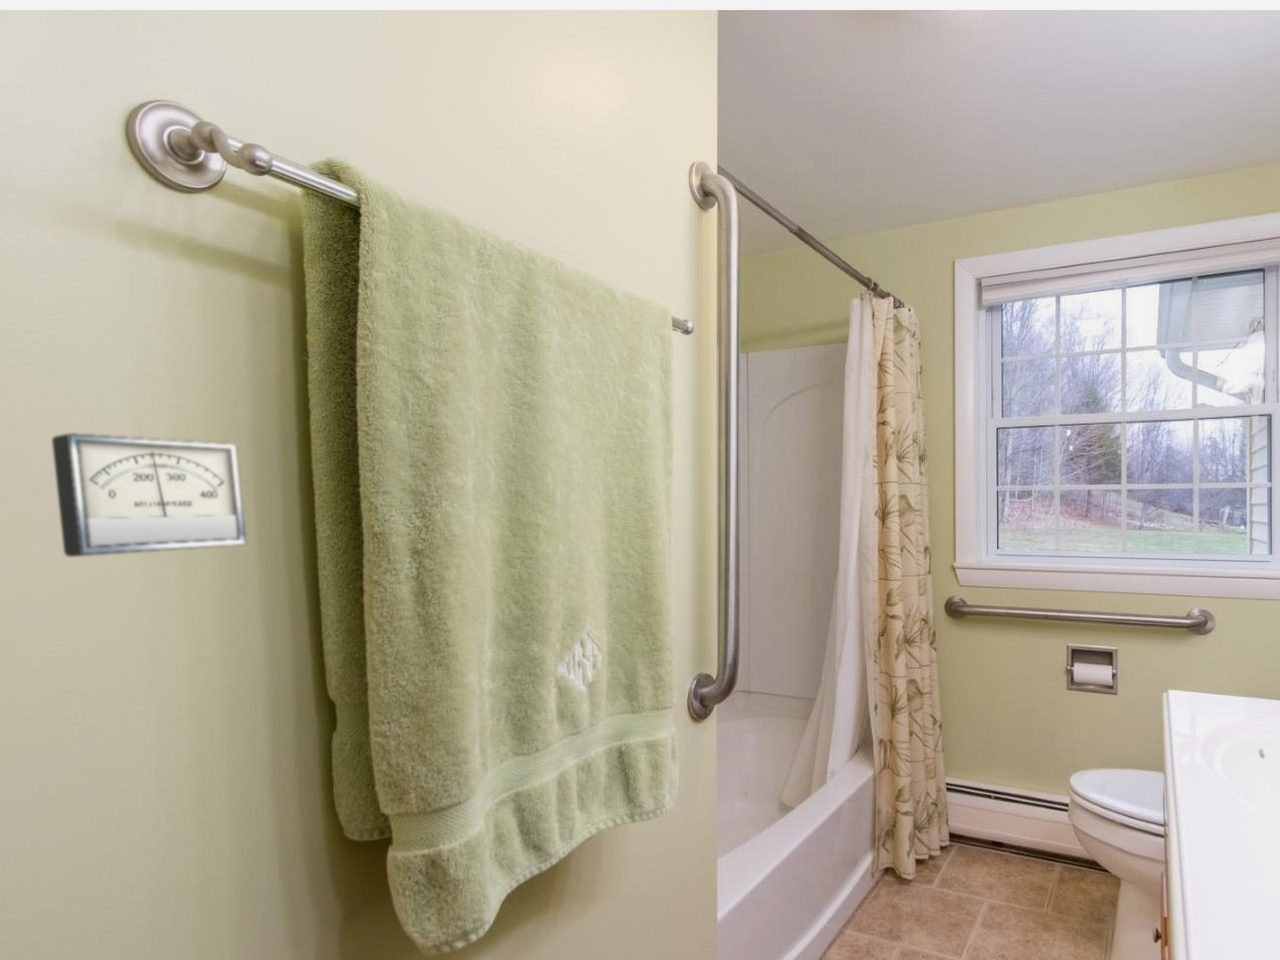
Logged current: 240 mA
